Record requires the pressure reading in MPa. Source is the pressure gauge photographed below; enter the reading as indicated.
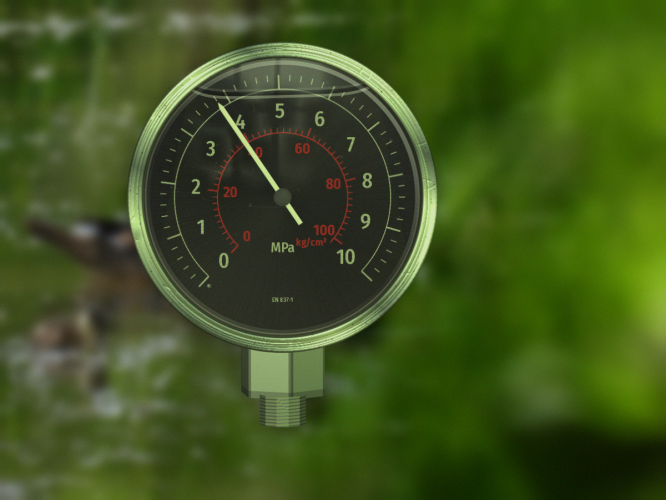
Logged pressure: 3.8 MPa
